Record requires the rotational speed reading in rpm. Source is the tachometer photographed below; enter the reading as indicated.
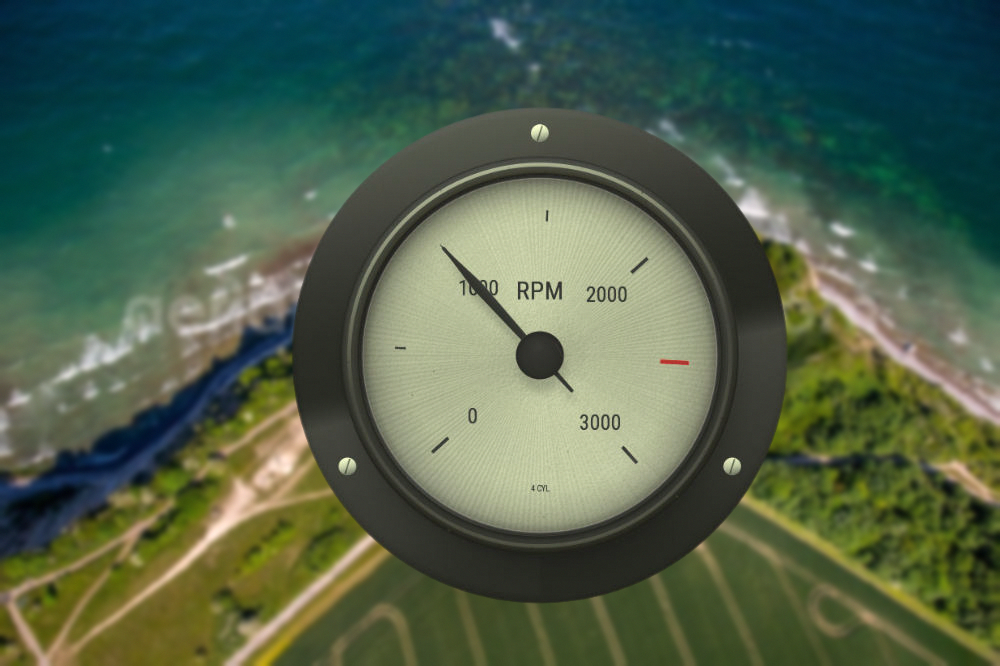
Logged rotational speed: 1000 rpm
